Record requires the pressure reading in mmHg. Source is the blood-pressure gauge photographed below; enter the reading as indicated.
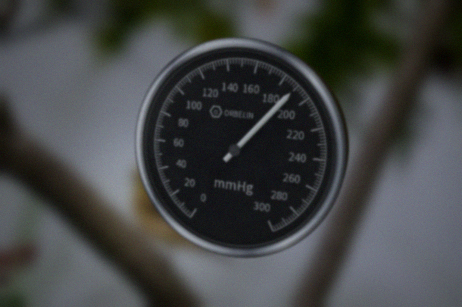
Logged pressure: 190 mmHg
